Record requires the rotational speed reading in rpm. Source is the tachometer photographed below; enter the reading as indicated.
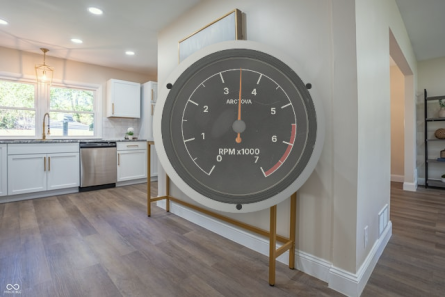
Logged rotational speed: 3500 rpm
